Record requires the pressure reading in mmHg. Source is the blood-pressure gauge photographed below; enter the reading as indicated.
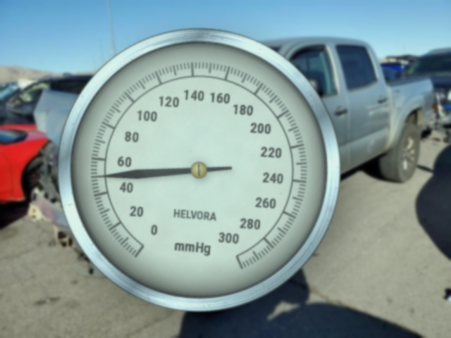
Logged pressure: 50 mmHg
